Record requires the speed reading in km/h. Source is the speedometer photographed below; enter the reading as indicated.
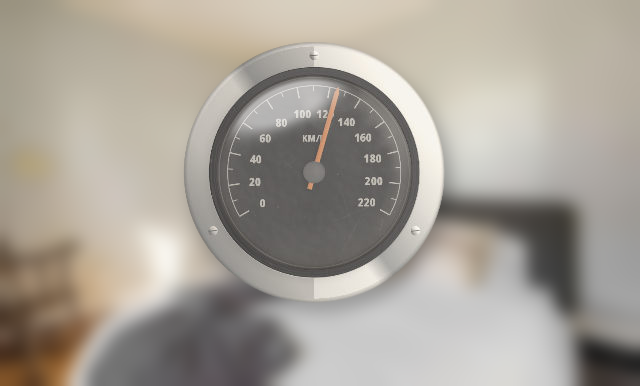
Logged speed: 125 km/h
